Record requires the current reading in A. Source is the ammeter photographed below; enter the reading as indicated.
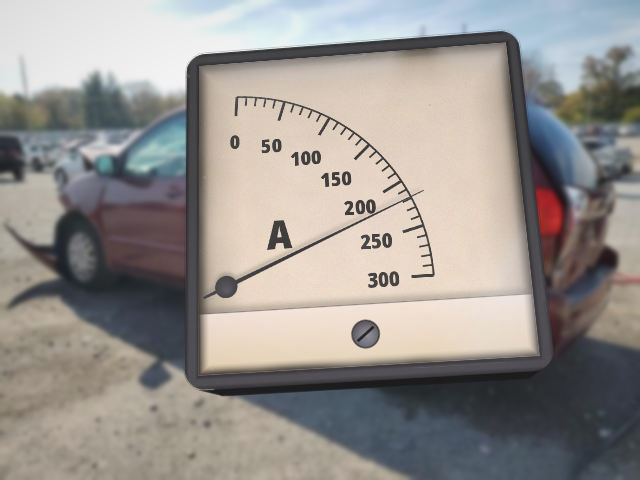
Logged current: 220 A
